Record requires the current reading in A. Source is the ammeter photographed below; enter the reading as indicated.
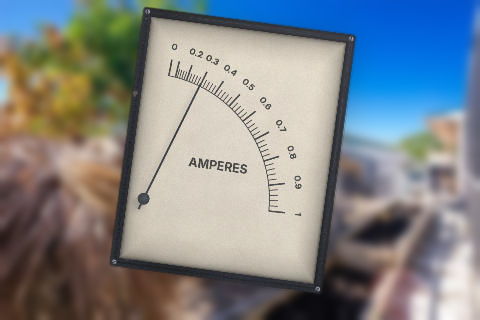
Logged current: 0.3 A
